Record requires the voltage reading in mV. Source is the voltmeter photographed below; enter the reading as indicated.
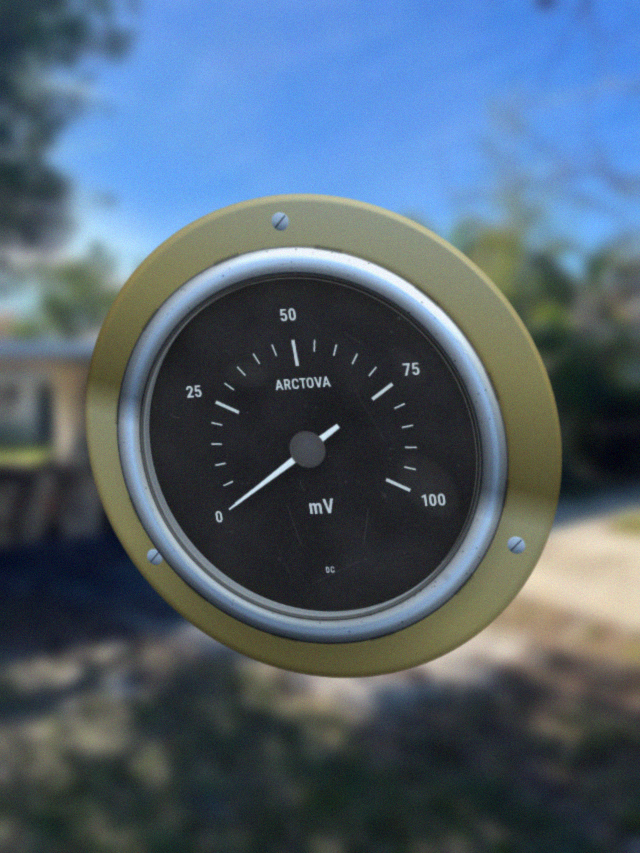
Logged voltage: 0 mV
